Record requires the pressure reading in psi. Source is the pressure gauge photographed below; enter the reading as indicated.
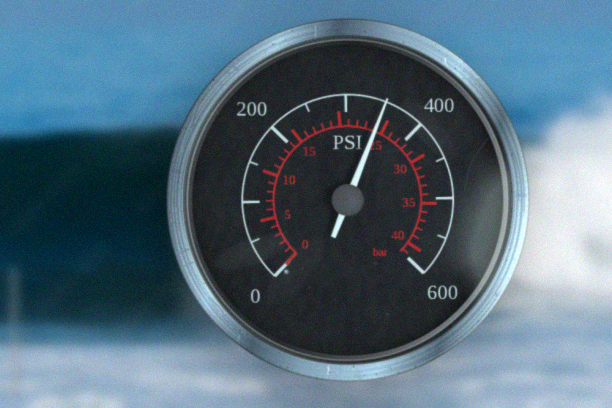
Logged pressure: 350 psi
